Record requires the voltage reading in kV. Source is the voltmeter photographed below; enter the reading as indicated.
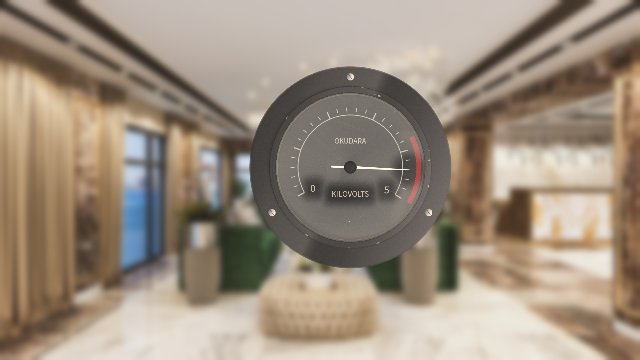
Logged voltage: 4.4 kV
